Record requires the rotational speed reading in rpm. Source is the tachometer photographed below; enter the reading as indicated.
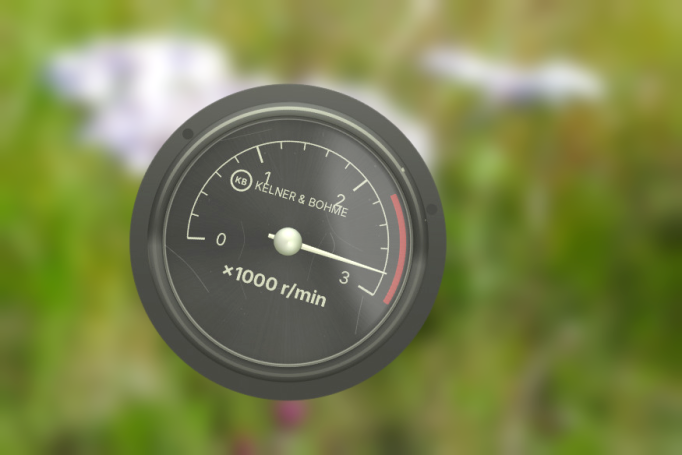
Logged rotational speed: 2800 rpm
